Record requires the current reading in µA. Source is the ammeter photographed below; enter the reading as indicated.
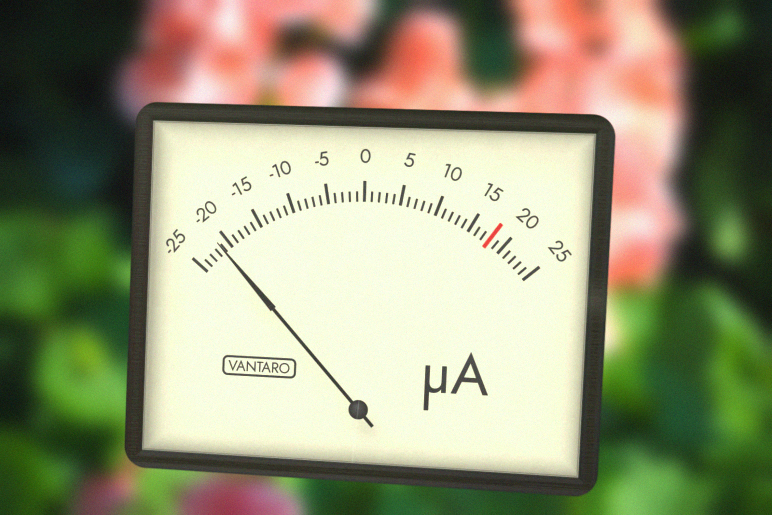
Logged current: -21 µA
